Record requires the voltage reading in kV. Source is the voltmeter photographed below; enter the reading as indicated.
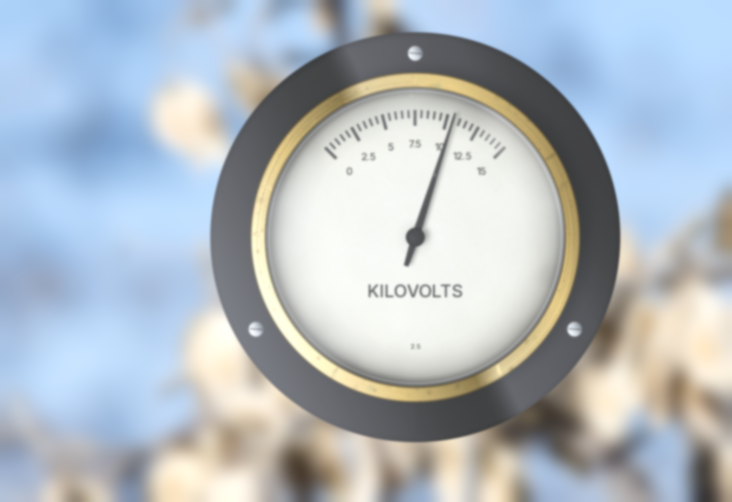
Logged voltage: 10.5 kV
